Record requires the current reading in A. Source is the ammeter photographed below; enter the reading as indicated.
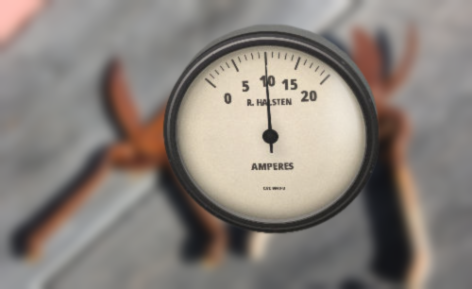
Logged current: 10 A
